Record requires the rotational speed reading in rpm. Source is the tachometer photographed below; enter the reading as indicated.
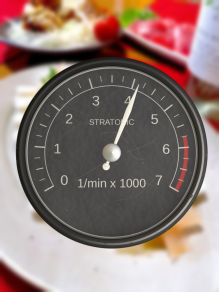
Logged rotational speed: 4125 rpm
